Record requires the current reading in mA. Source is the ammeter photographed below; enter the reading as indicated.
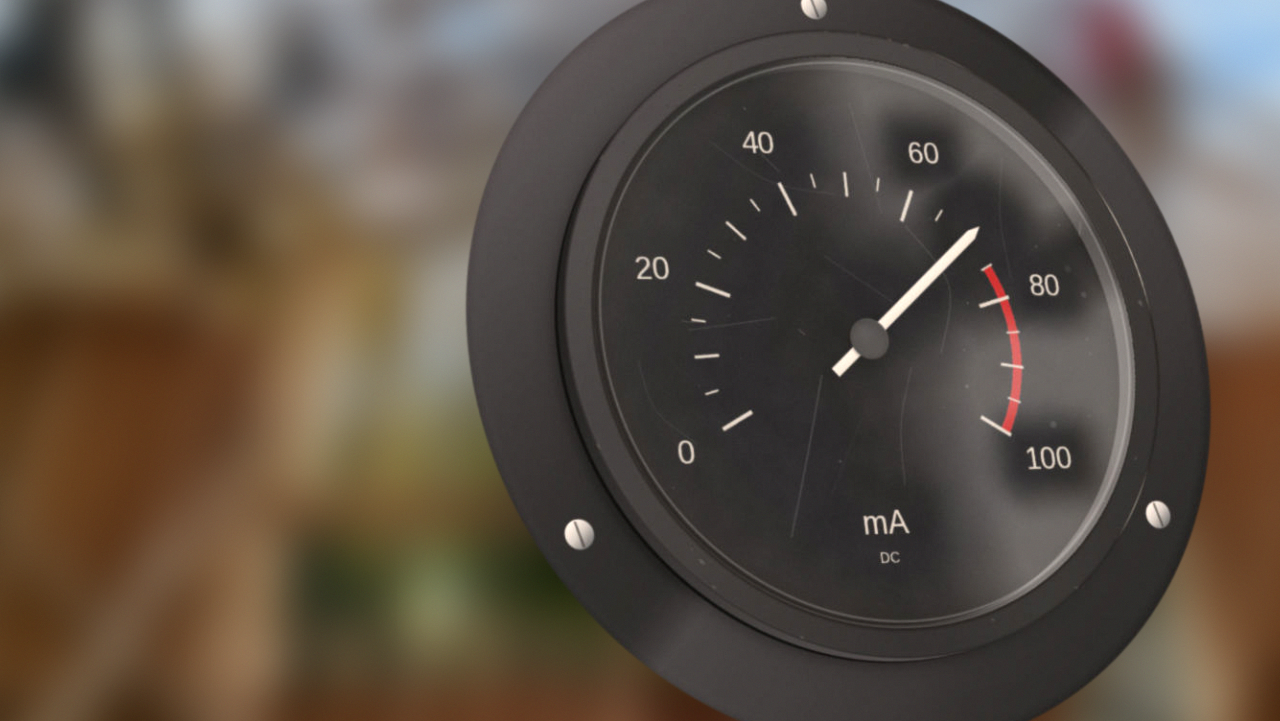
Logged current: 70 mA
